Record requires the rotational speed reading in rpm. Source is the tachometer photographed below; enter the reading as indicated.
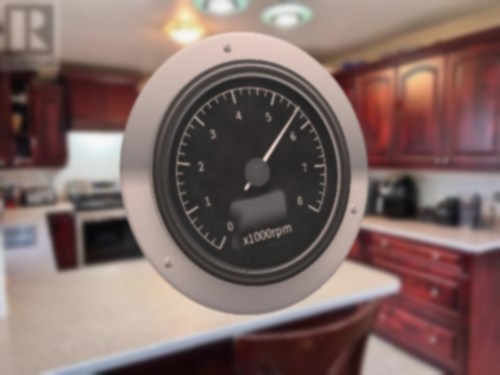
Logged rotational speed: 5600 rpm
